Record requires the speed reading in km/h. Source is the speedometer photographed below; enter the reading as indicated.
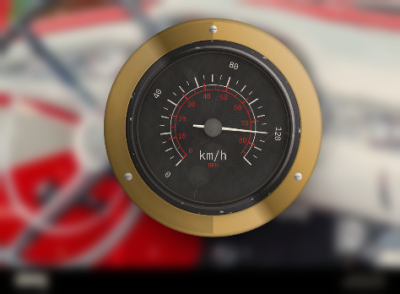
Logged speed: 120 km/h
